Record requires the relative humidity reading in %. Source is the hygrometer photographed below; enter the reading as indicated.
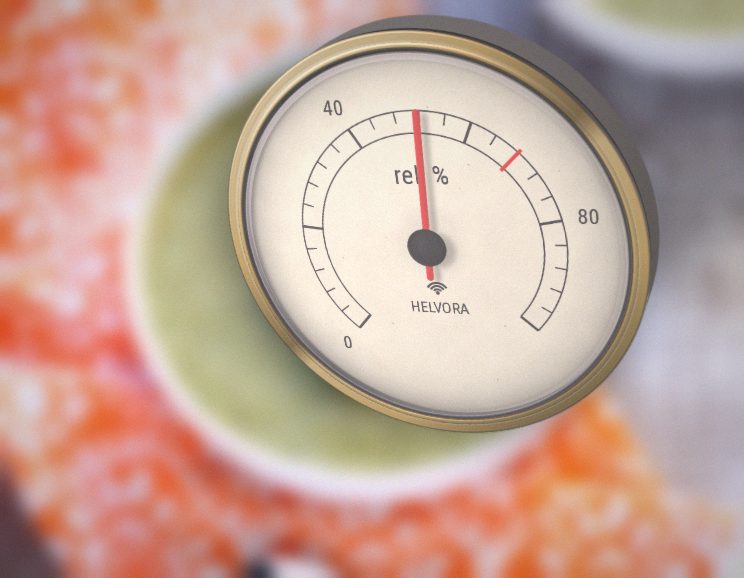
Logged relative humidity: 52 %
